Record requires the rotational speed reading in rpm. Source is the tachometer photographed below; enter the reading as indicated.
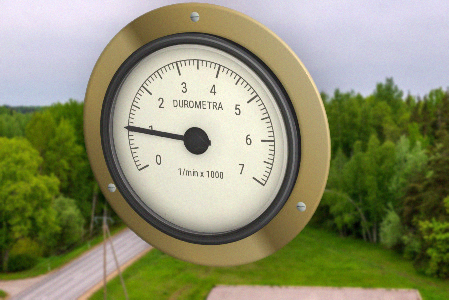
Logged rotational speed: 1000 rpm
